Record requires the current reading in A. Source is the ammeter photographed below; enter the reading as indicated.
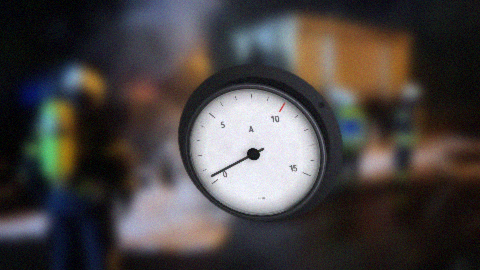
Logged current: 0.5 A
